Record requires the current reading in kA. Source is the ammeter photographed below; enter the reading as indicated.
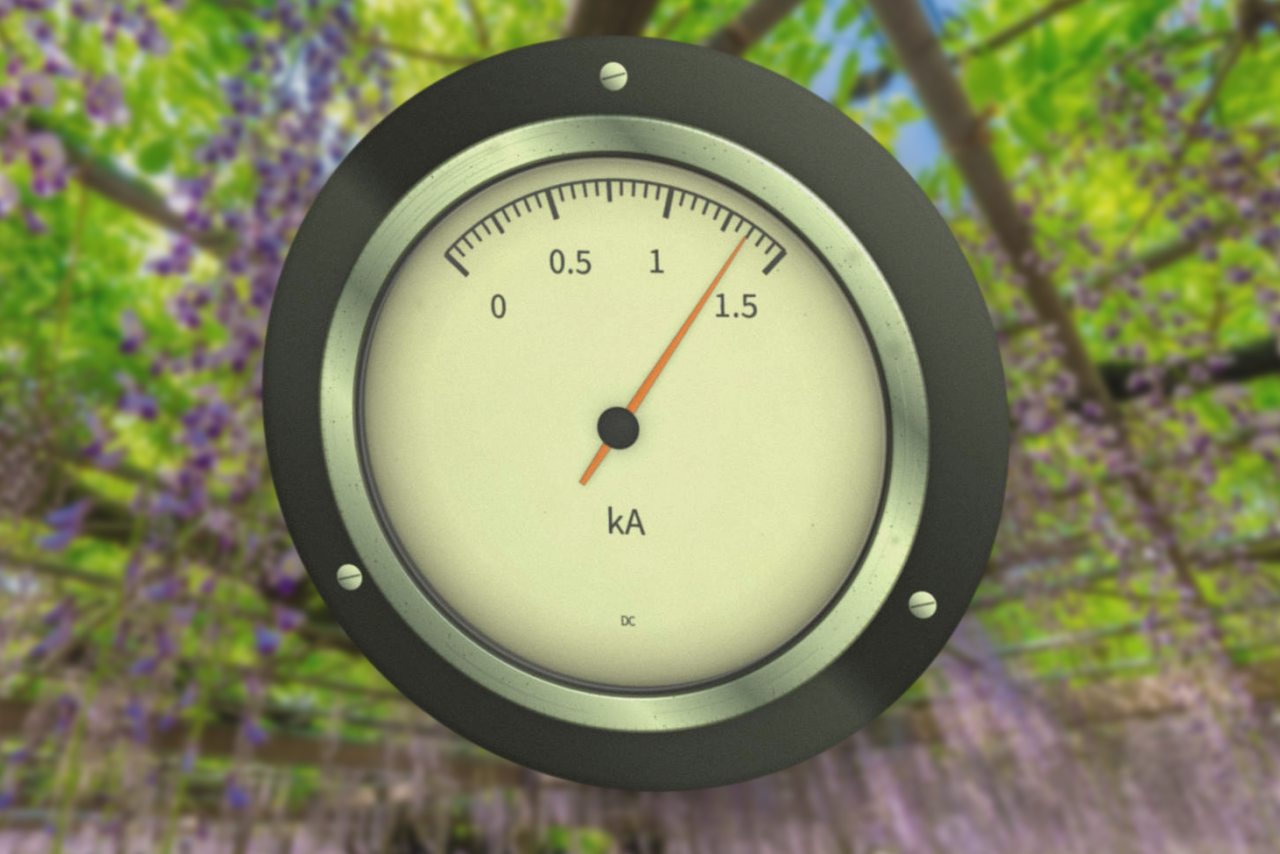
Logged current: 1.35 kA
